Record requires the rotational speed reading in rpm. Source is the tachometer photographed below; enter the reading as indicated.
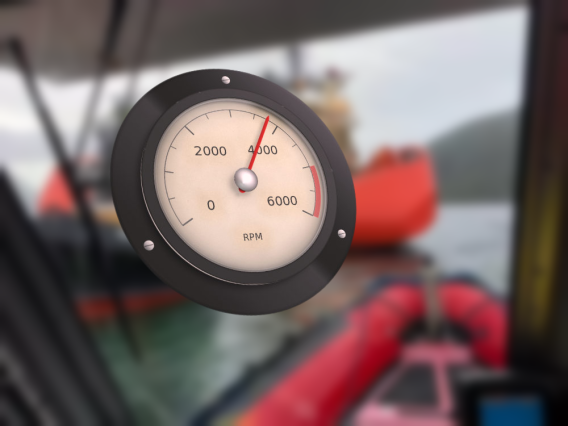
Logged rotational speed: 3750 rpm
